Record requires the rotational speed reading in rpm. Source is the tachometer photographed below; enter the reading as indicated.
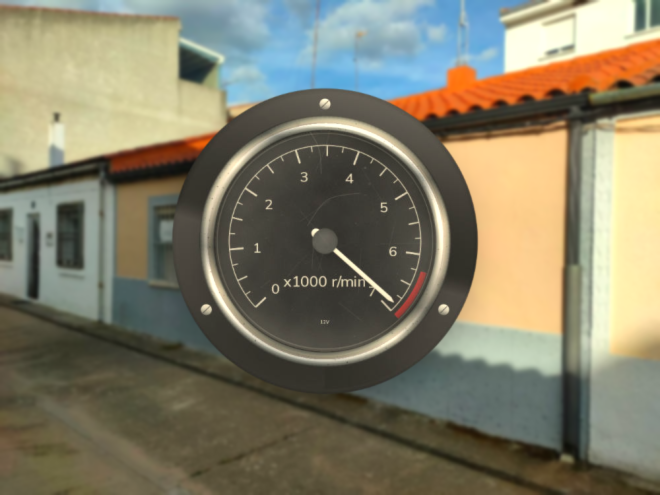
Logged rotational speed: 6875 rpm
